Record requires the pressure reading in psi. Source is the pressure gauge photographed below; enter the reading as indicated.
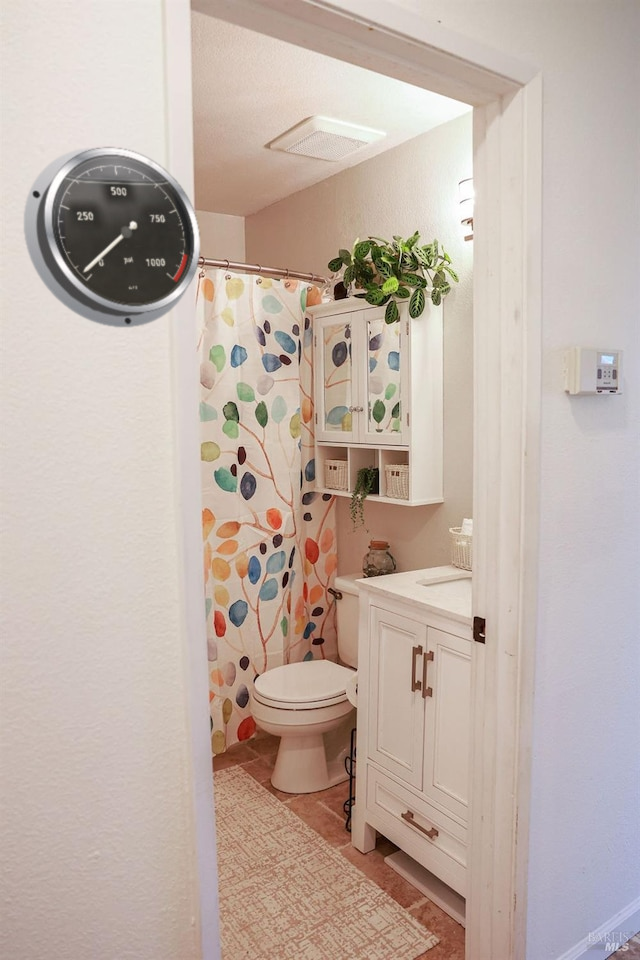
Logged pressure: 25 psi
